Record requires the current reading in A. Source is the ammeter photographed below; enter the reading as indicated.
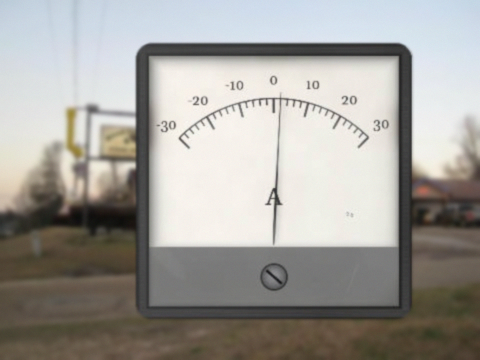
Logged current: 2 A
